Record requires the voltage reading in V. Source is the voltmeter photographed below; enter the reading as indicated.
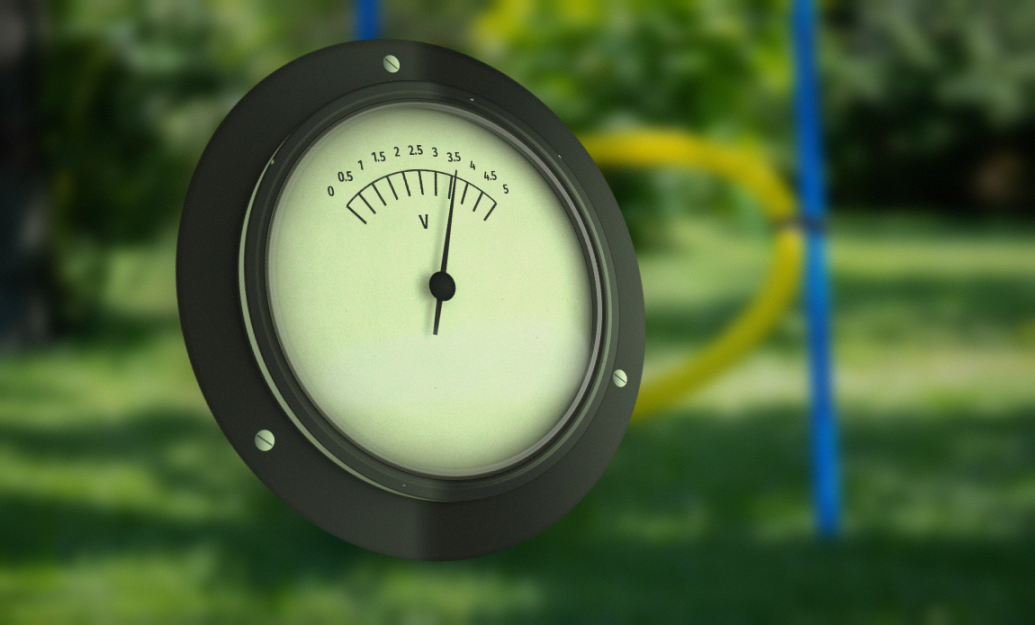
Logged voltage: 3.5 V
